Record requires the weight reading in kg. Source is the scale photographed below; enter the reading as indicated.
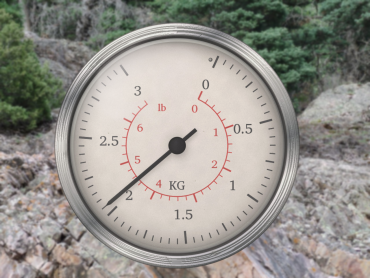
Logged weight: 2.05 kg
